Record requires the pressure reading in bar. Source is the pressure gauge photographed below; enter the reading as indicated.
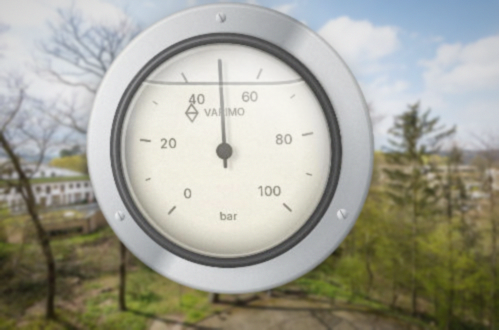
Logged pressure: 50 bar
